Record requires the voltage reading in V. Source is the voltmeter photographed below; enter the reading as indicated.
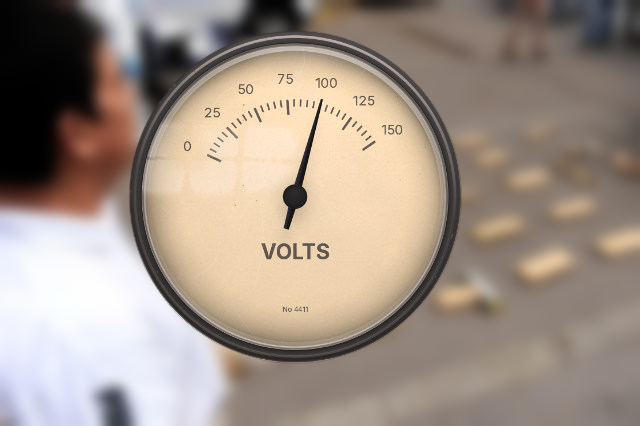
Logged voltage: 100 V
